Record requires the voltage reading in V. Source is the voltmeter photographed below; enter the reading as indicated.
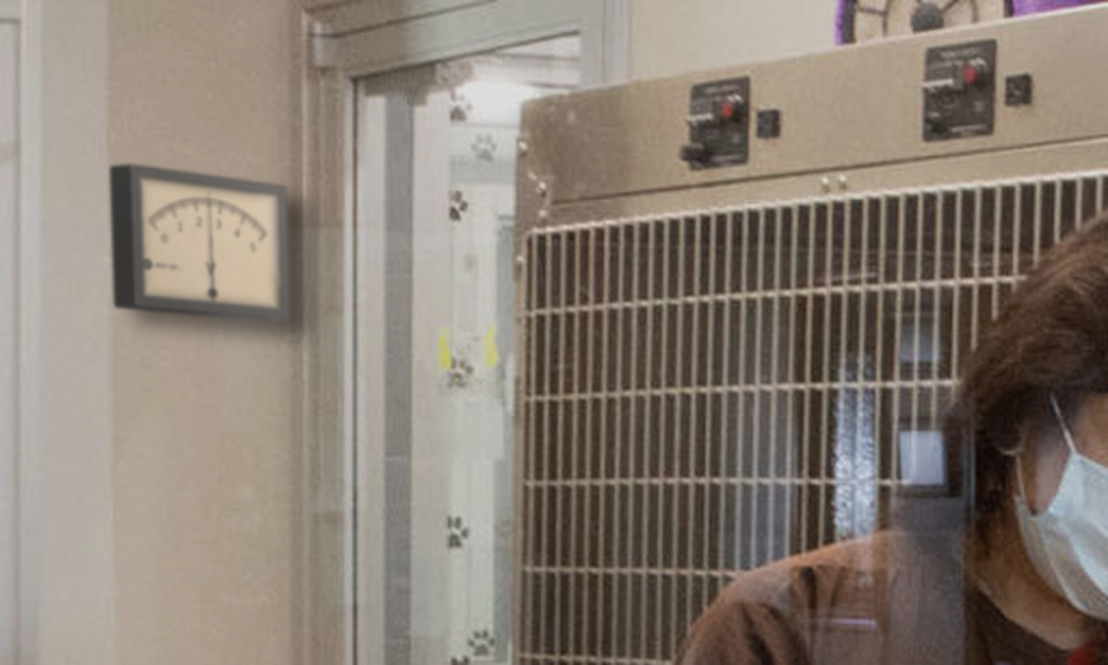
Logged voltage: 2.5 V
